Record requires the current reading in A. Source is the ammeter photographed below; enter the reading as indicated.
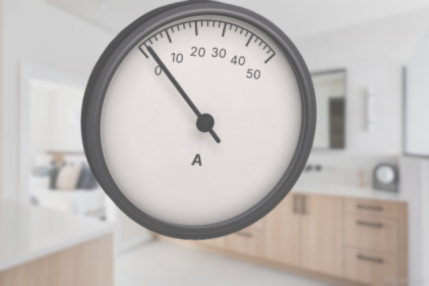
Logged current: 2 A
